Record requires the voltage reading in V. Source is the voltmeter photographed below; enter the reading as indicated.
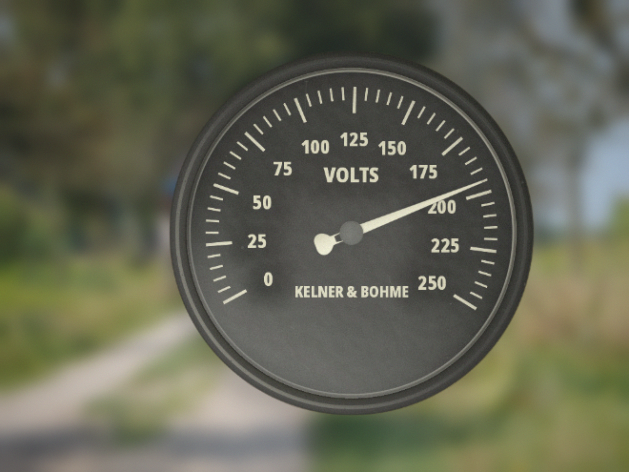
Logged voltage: 195 V
